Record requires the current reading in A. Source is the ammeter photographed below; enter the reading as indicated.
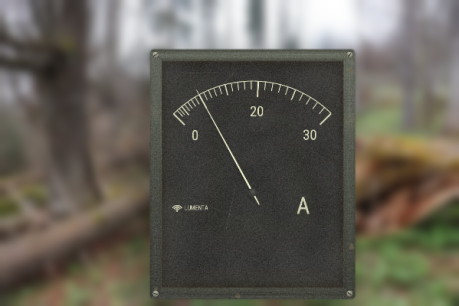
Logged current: 10 A
